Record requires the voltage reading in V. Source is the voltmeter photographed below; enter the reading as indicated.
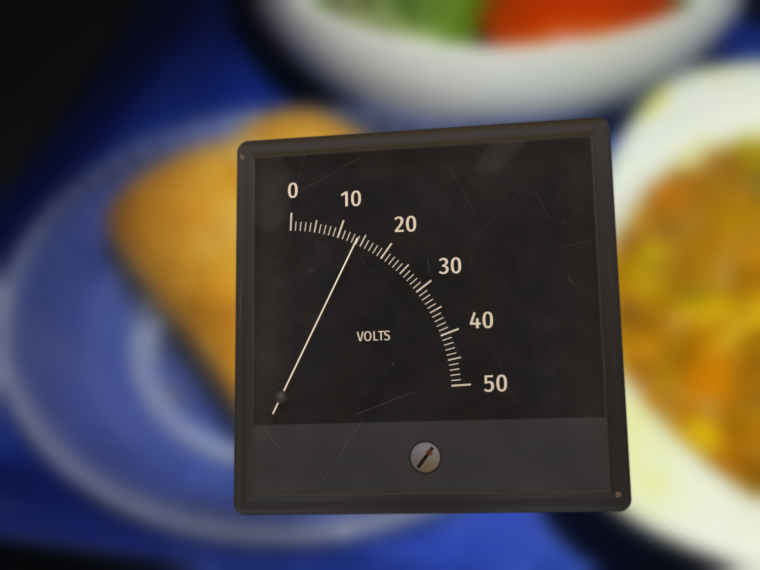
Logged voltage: 14 V
